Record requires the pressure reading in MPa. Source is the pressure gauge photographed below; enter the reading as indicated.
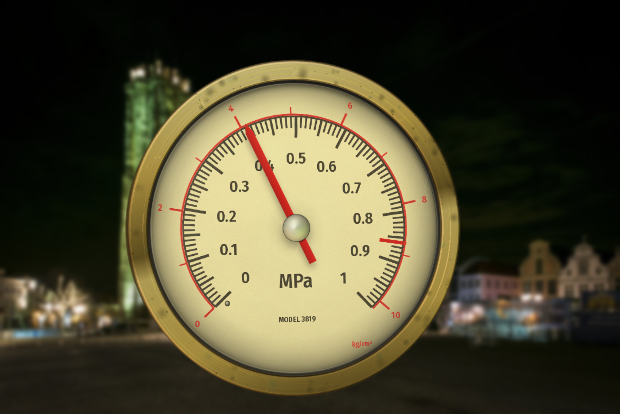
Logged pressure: 0.4 MPa
